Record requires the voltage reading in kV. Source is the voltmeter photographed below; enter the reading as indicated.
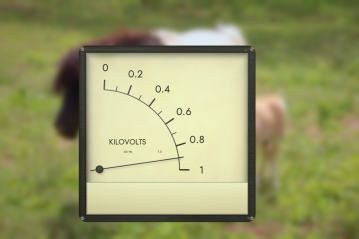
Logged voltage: 0.9 kV
